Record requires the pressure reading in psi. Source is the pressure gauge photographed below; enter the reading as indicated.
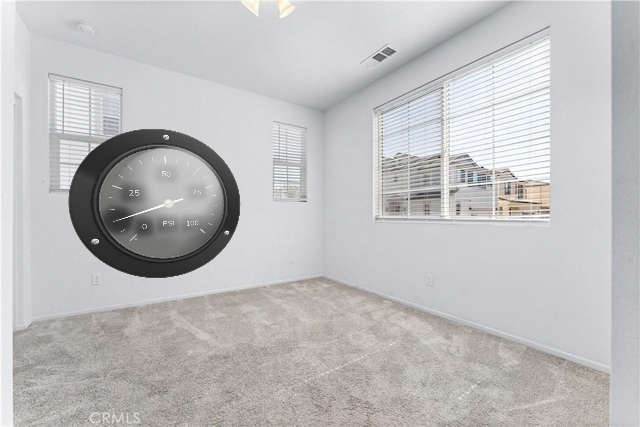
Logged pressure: 10 psi
